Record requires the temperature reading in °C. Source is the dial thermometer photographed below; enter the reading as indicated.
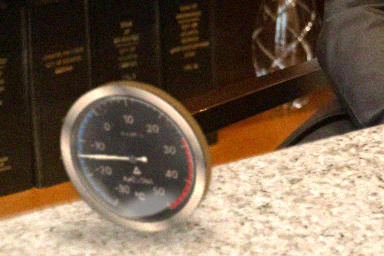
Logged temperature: -14 °C
